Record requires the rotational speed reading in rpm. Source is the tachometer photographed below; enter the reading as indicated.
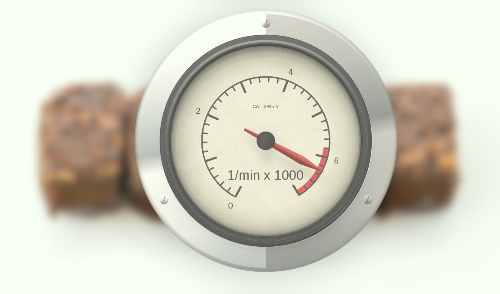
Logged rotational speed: 6300 rpm
